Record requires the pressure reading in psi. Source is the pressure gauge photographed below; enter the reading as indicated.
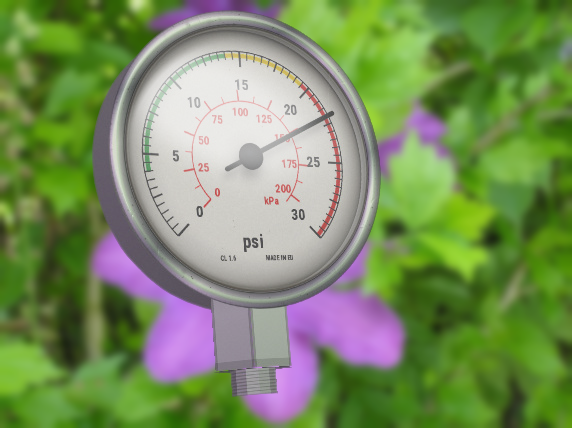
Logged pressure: 22 psi
